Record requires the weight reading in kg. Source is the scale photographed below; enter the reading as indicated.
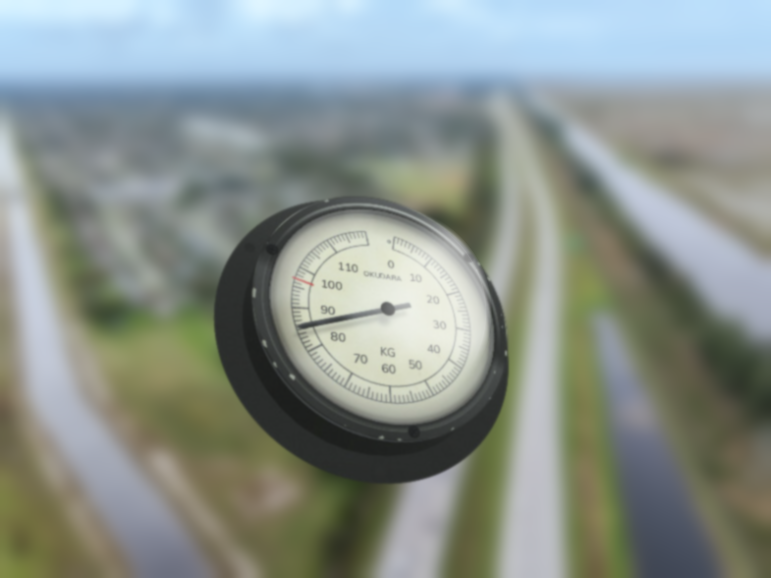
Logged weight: 85 kg
